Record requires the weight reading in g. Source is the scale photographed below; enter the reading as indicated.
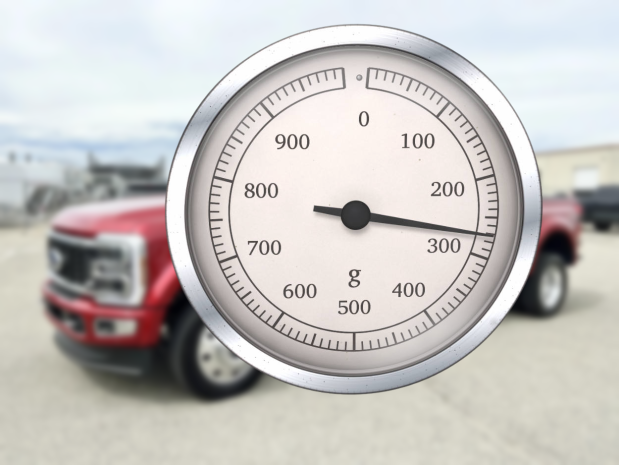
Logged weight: 270 g
